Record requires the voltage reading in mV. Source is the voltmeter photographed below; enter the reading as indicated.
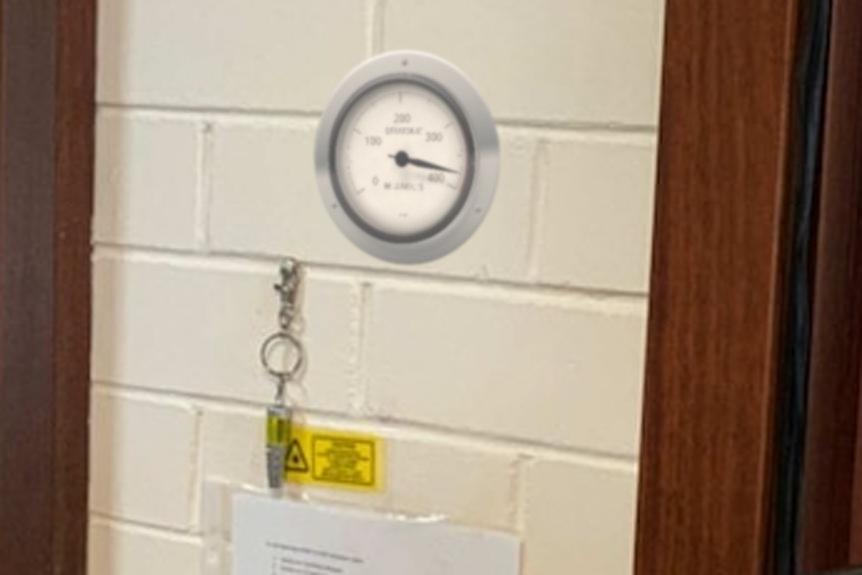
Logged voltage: 375 mV
